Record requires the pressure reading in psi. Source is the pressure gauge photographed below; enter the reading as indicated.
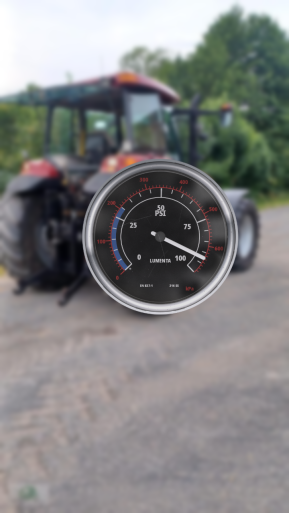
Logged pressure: 92.5 psi
